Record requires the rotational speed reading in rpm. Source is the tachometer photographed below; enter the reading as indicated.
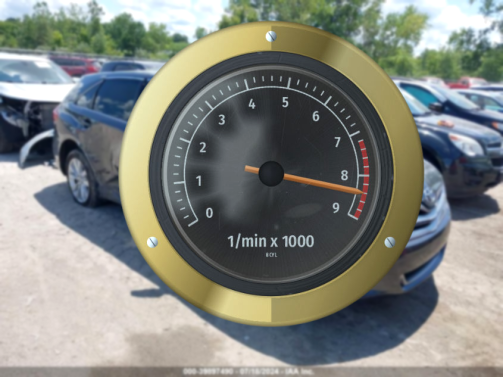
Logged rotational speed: 8400 rpm
